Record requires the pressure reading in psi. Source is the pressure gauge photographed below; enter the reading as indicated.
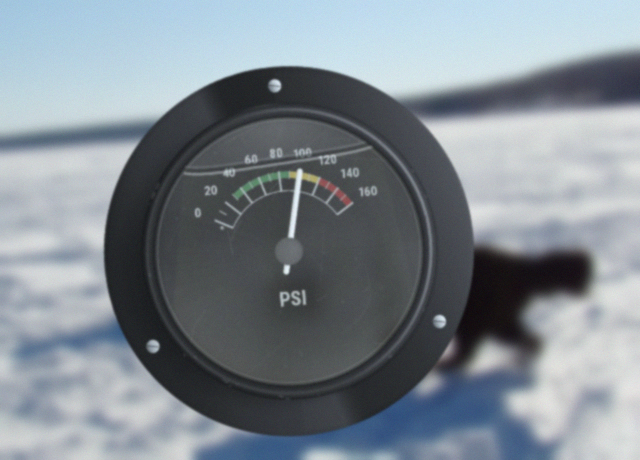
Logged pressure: 100 psi
